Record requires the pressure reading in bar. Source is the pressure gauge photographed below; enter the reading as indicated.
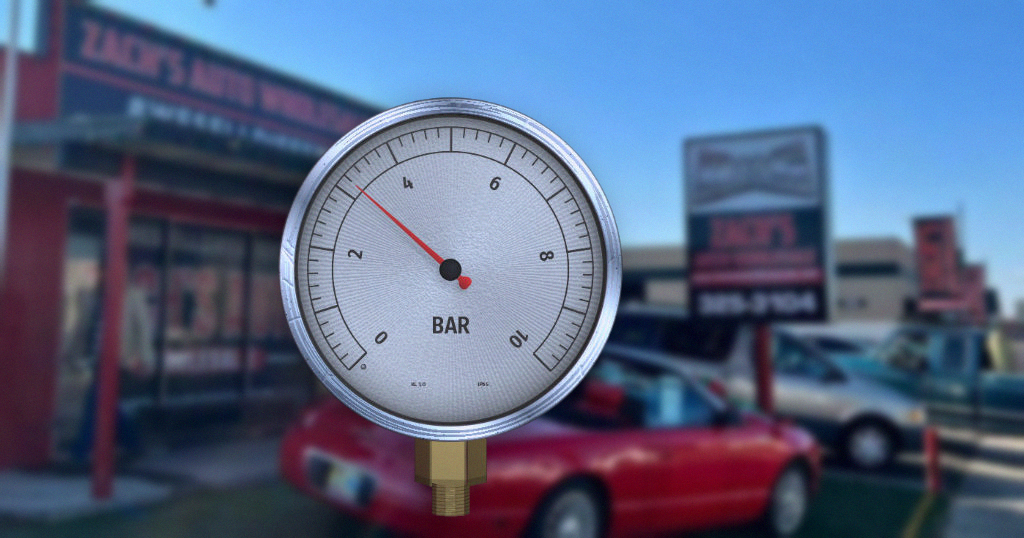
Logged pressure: 3.2 bar
